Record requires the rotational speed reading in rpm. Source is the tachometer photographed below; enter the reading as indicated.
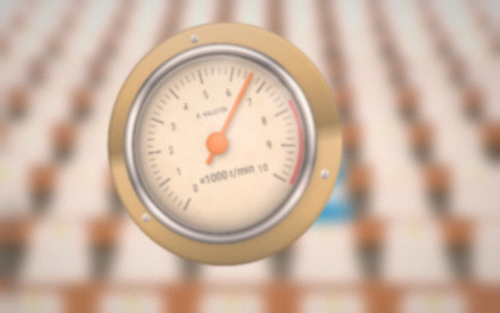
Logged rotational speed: 6600 rpm
